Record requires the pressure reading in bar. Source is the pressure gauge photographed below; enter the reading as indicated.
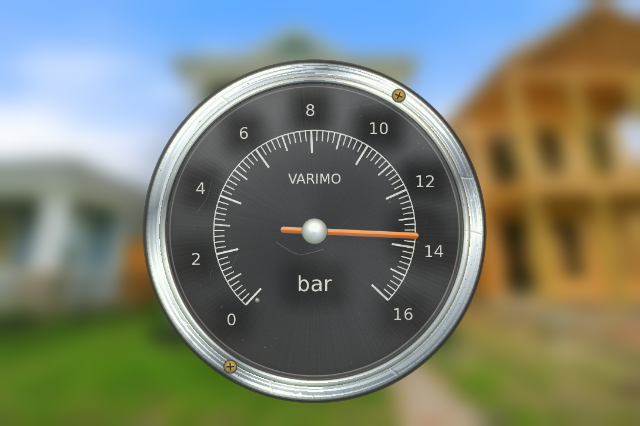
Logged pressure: 13.6 bar
